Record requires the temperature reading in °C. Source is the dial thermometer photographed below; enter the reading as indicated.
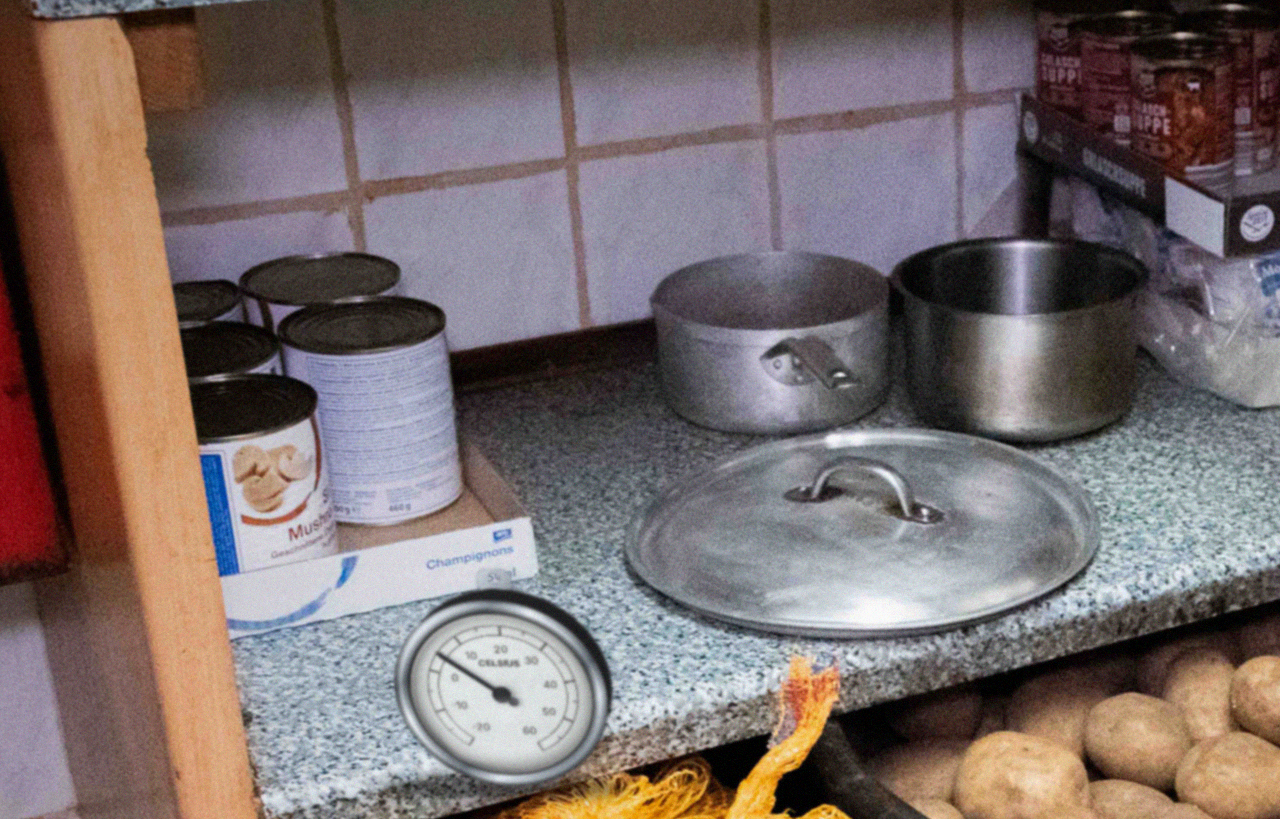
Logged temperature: 5 °C
